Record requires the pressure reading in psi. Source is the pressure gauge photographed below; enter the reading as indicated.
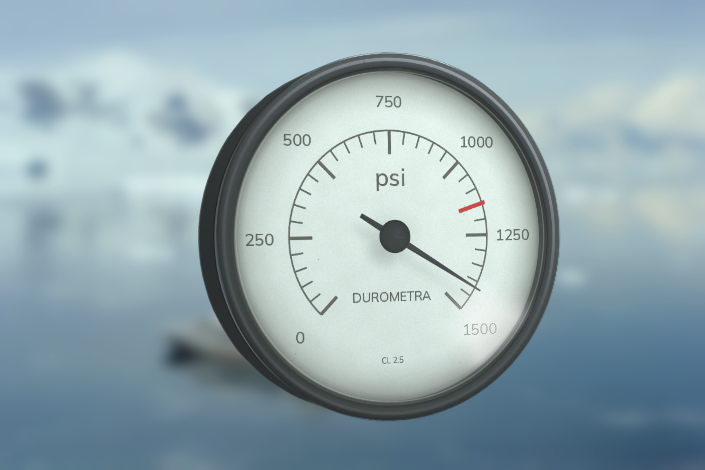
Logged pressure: 1425 psi
